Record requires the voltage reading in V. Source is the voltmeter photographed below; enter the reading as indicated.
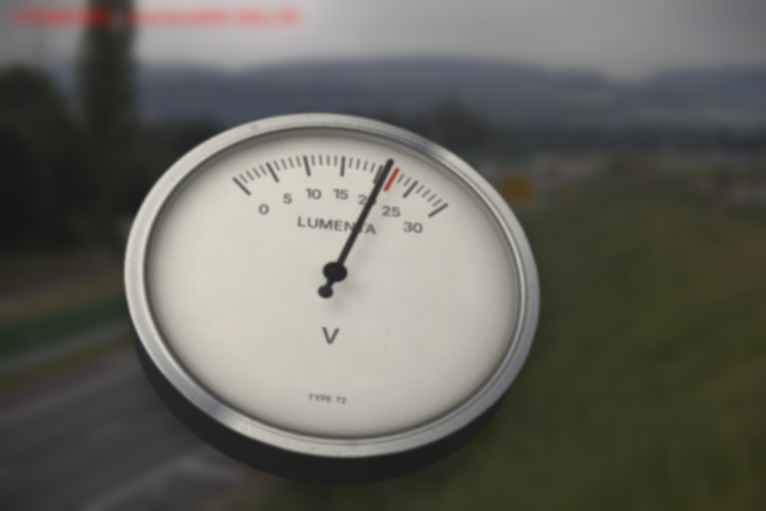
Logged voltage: 21 V
